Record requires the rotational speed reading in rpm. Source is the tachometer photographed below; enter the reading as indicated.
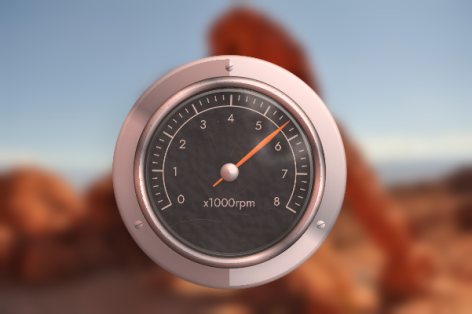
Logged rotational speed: 5600 rpm
